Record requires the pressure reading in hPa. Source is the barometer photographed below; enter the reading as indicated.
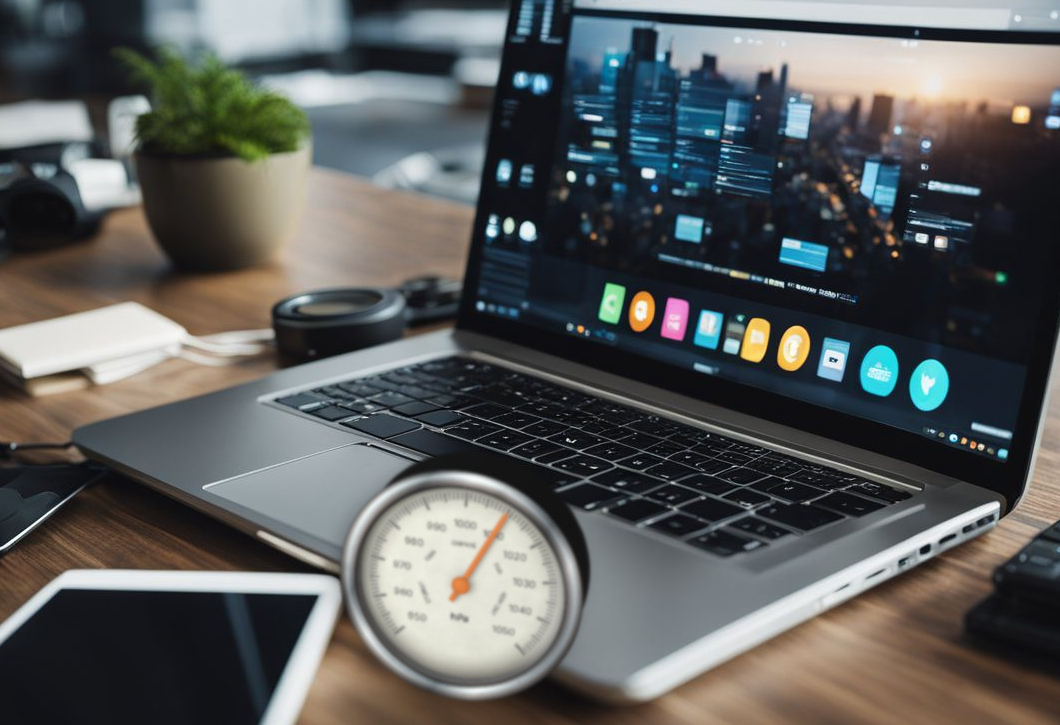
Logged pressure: 1010 hPa
